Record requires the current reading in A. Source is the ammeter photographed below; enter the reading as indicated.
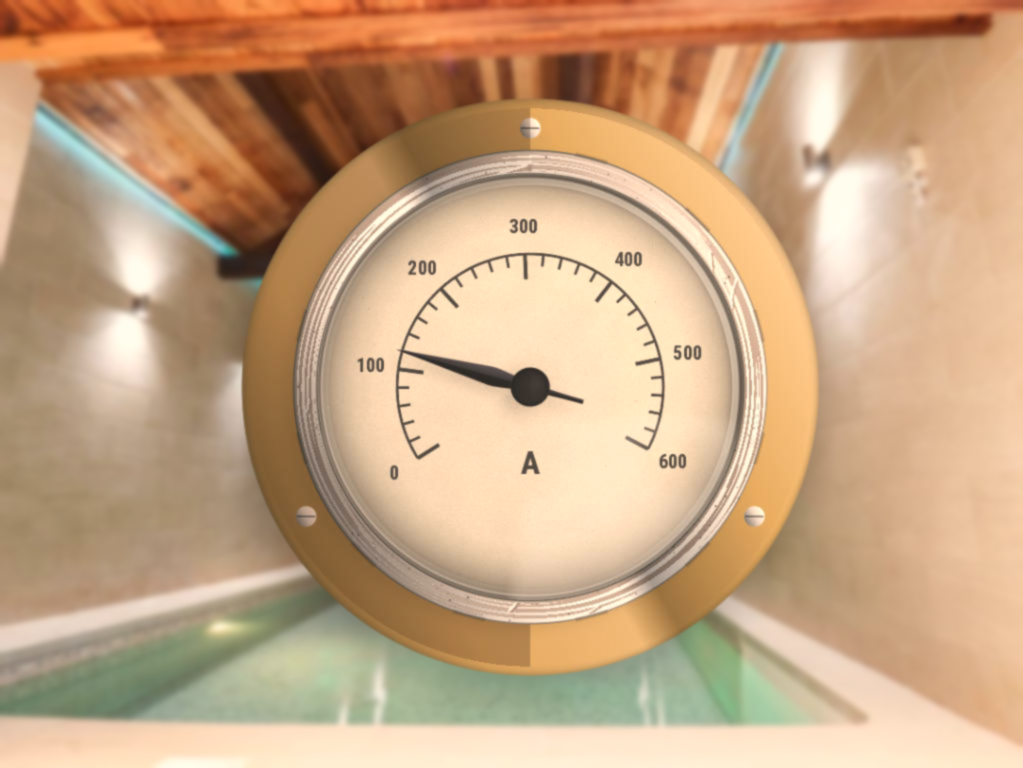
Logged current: 120 A
